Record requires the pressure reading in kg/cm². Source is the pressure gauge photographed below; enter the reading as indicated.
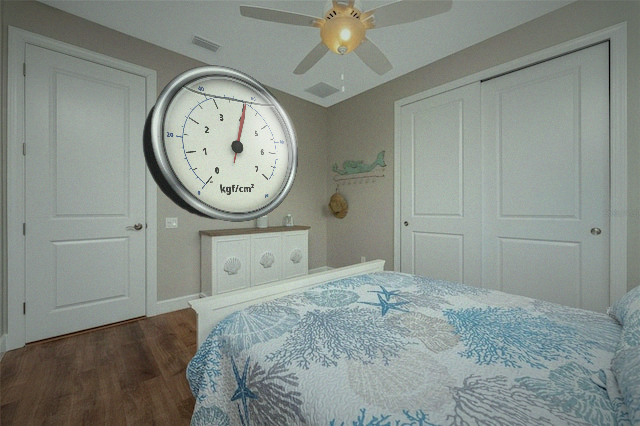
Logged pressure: 4 kg/cm²
